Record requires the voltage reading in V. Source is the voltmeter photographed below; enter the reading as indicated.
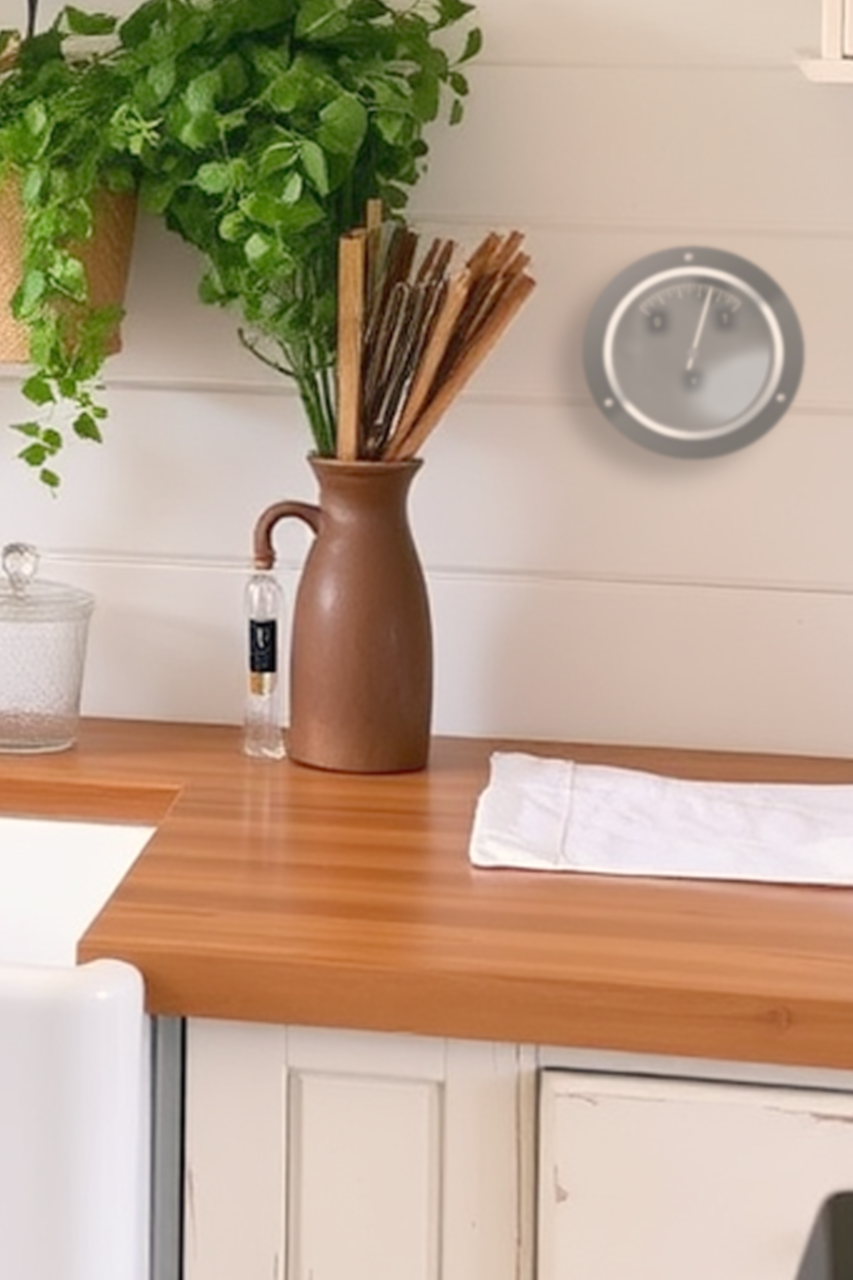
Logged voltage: 0.7 V
